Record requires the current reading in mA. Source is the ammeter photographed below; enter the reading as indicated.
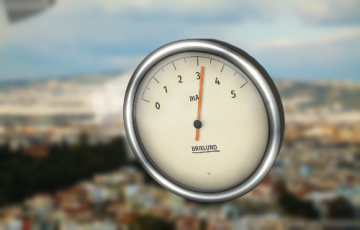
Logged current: 3.25 mA
